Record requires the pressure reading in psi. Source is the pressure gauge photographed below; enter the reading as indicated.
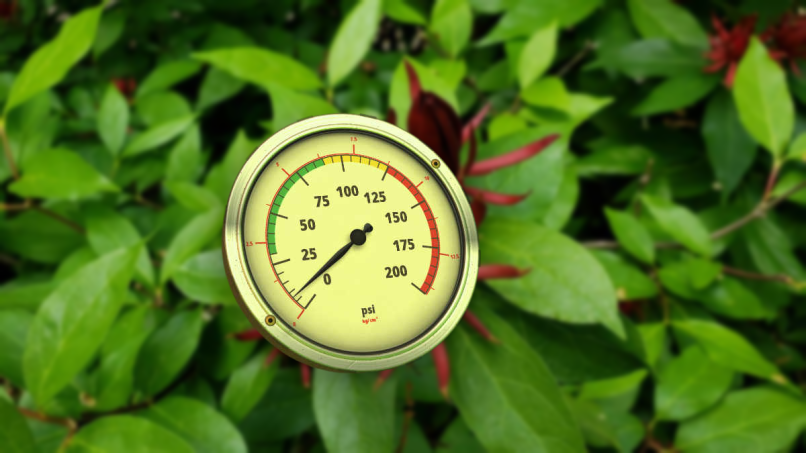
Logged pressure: 7.5 psi
